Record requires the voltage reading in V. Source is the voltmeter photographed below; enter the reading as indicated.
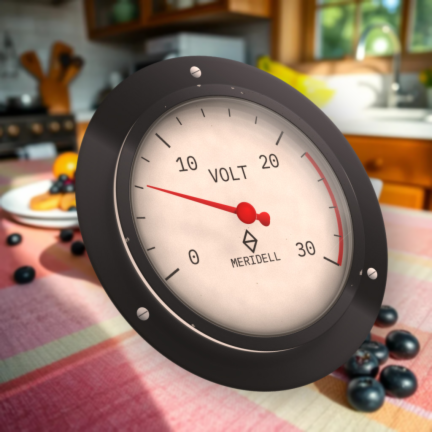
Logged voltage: 6 V
